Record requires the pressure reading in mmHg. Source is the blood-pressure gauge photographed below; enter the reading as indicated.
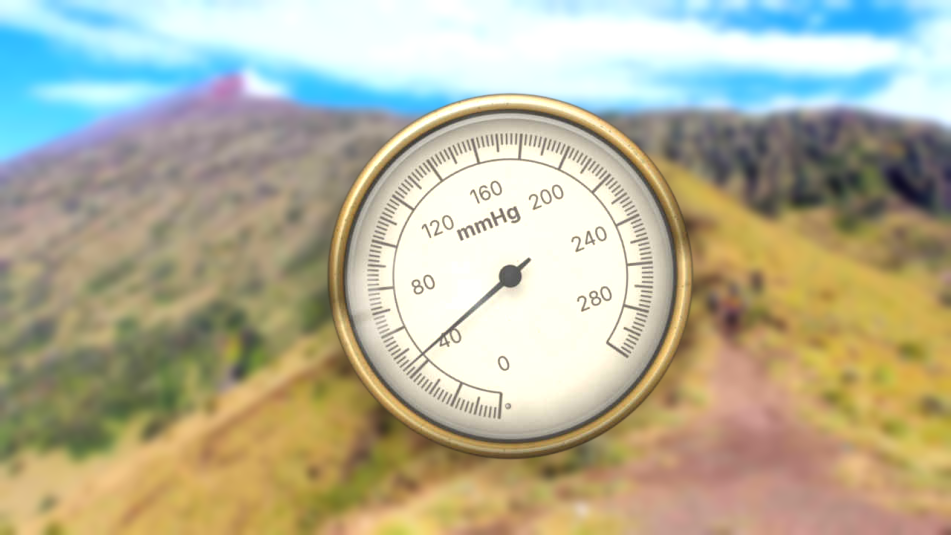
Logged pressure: 44 mmHg
